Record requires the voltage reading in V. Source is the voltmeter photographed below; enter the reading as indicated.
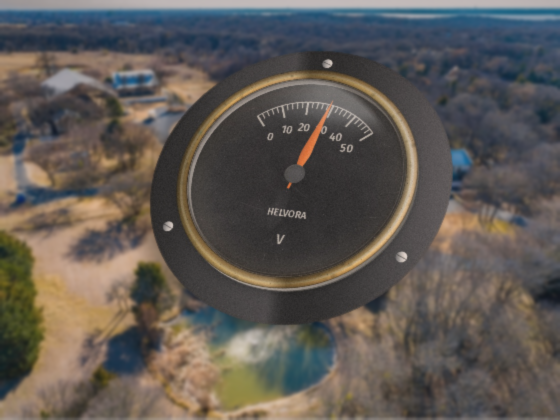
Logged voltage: 30 V
